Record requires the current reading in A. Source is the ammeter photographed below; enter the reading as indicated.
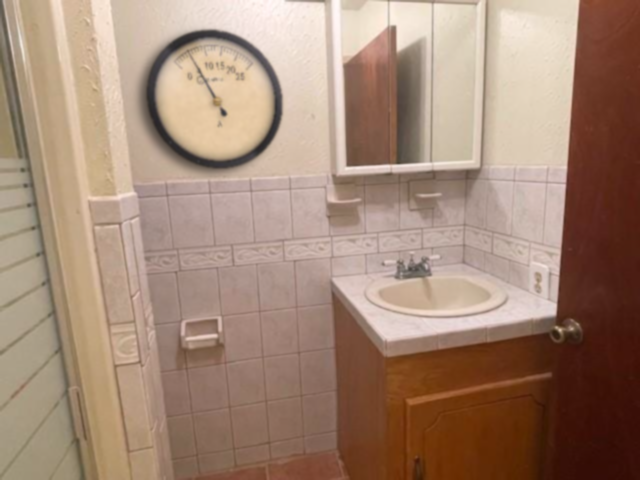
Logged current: 5 A
